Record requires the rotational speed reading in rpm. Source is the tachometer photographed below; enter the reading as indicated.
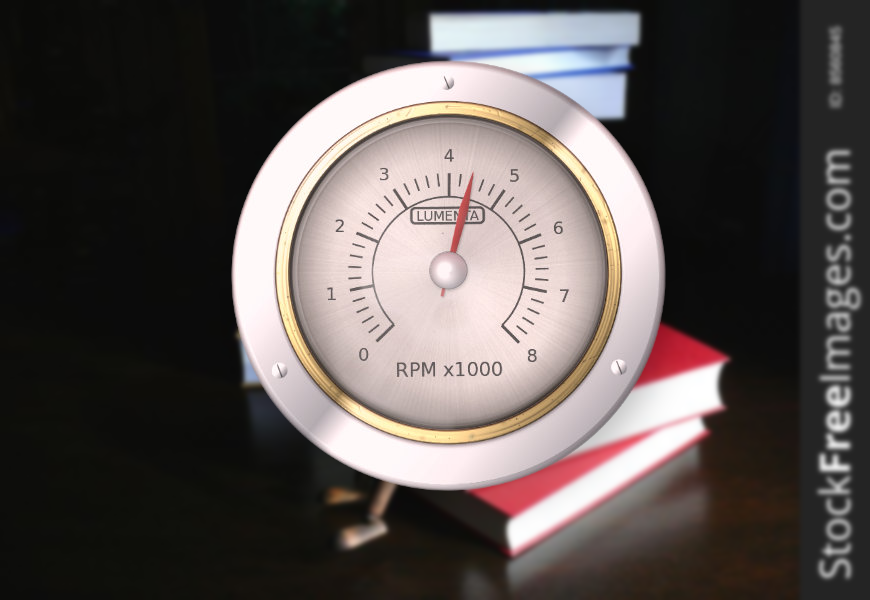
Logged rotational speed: 4400 rpm
